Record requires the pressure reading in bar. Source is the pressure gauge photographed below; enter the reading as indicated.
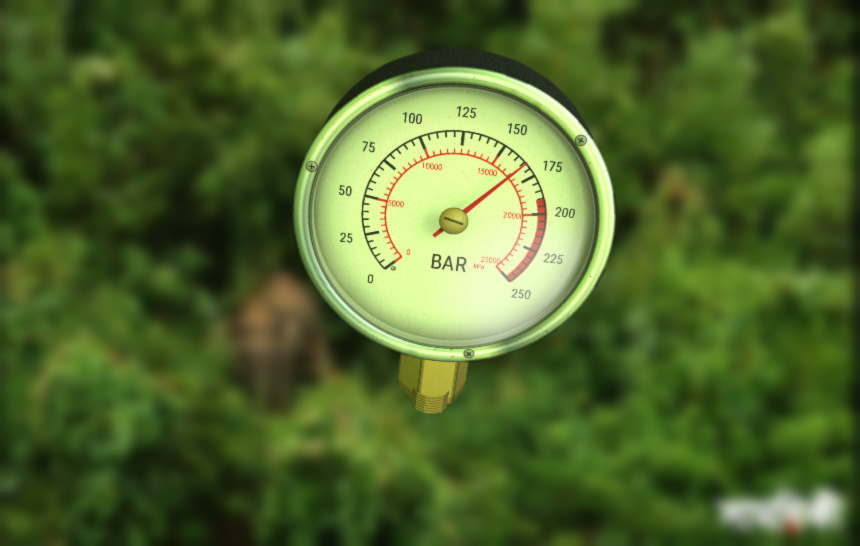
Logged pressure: 165 bar
